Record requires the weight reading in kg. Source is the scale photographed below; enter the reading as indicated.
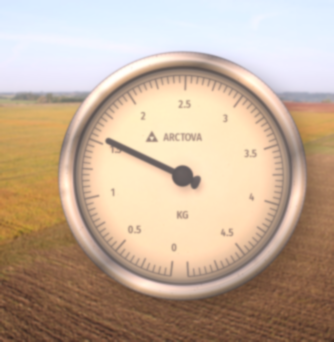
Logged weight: 1.55 kg
